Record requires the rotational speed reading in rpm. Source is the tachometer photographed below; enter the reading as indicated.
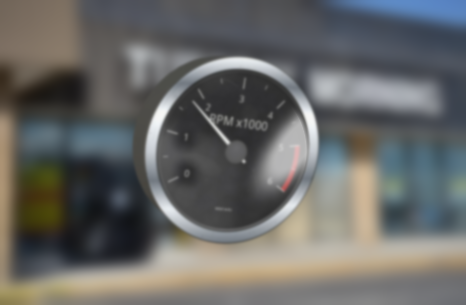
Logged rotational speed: 1750 rpm
